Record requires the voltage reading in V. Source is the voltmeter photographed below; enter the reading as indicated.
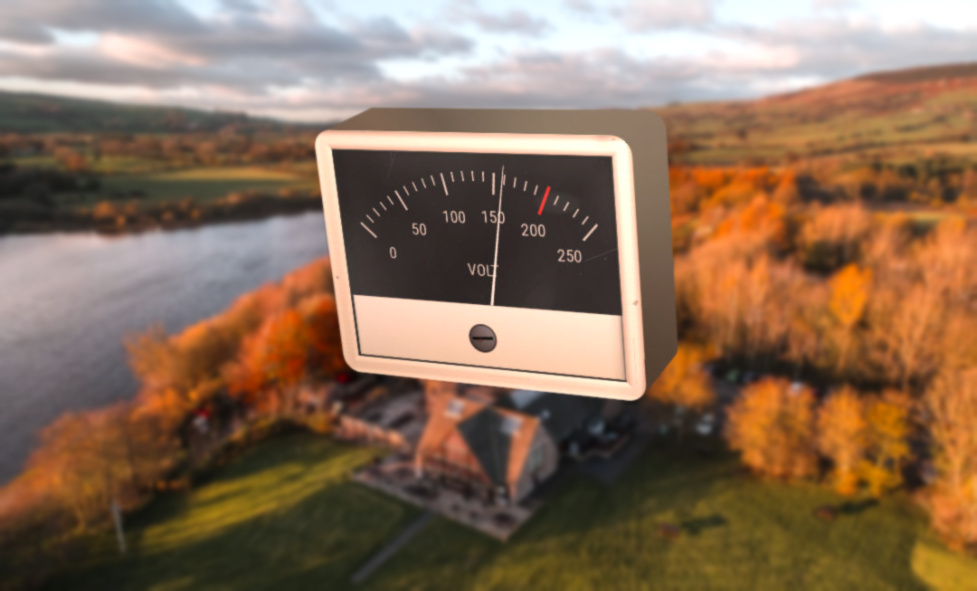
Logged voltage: 160 V
